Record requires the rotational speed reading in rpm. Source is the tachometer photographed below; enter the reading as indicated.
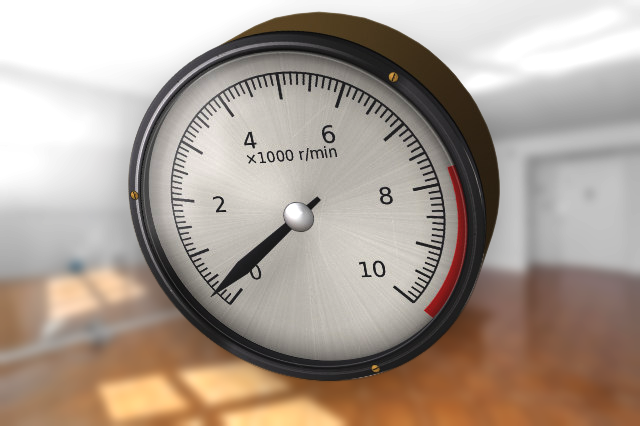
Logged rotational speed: 300 rpm
